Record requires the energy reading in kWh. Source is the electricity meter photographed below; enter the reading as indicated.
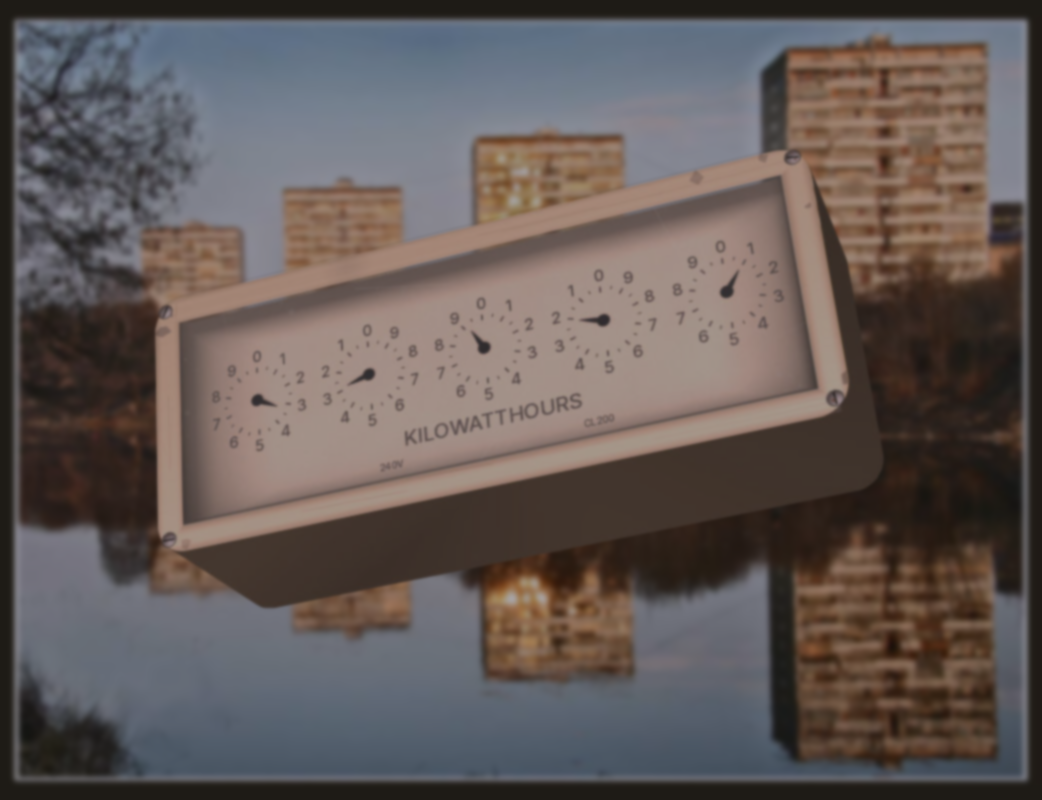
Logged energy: 32921 kWh
